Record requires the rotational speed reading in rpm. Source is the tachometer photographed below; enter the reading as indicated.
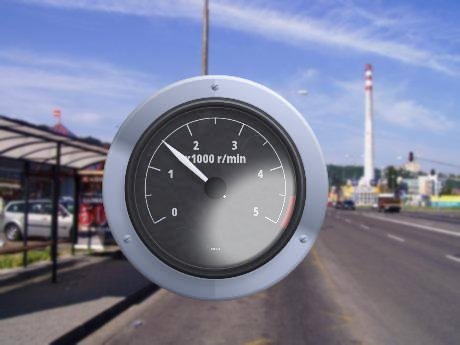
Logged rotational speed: 1500 rpm
